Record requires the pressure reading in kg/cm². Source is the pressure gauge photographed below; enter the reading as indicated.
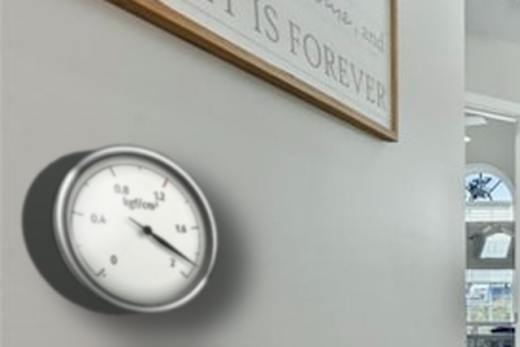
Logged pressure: 1.9 kg/cm²
